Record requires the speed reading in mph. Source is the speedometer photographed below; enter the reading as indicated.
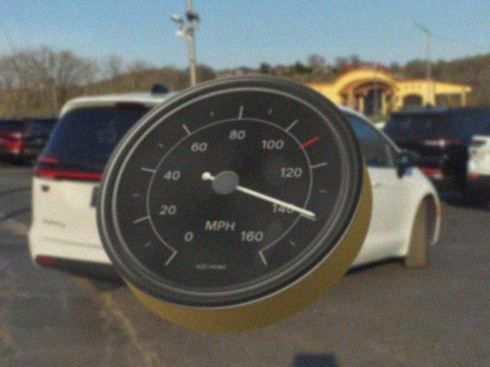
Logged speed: 140 mph
